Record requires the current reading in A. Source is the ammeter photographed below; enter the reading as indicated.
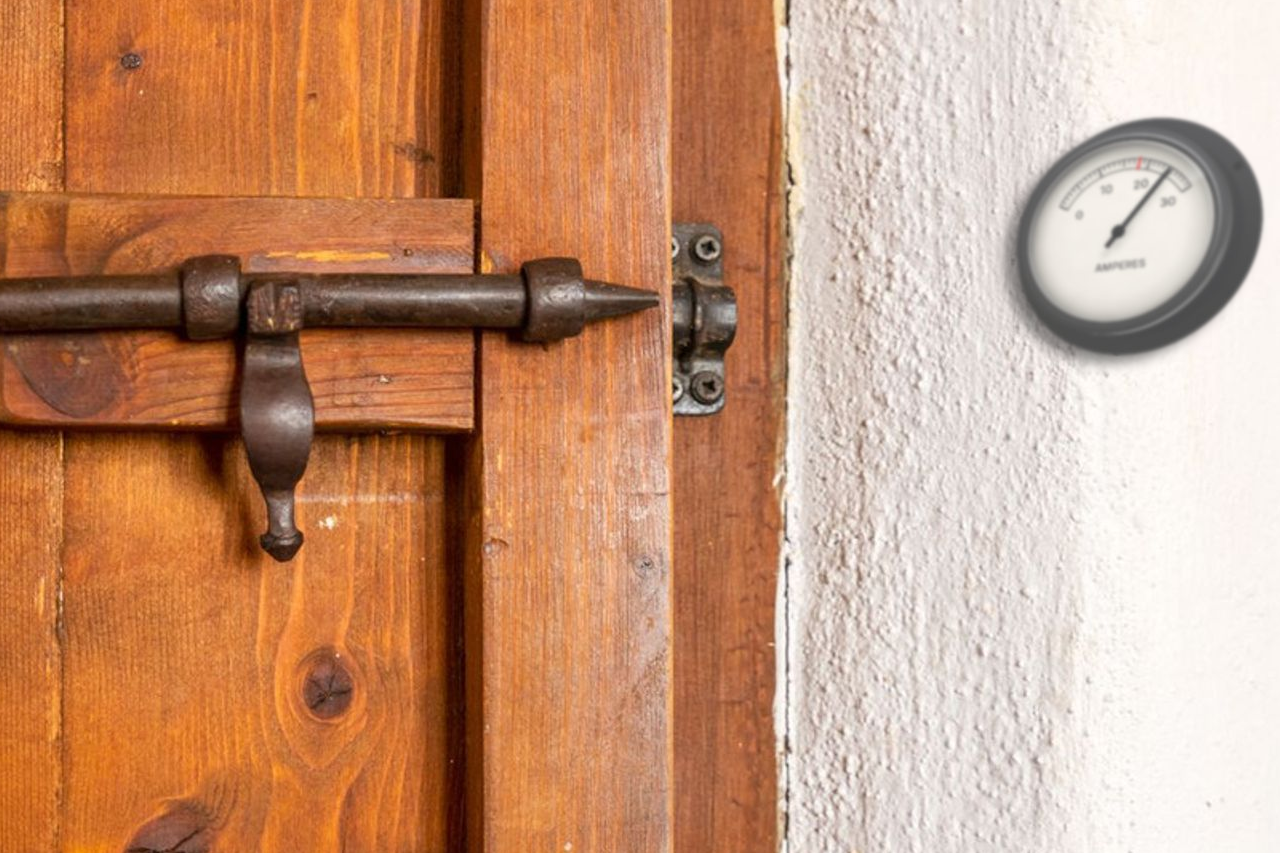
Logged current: 25 A
